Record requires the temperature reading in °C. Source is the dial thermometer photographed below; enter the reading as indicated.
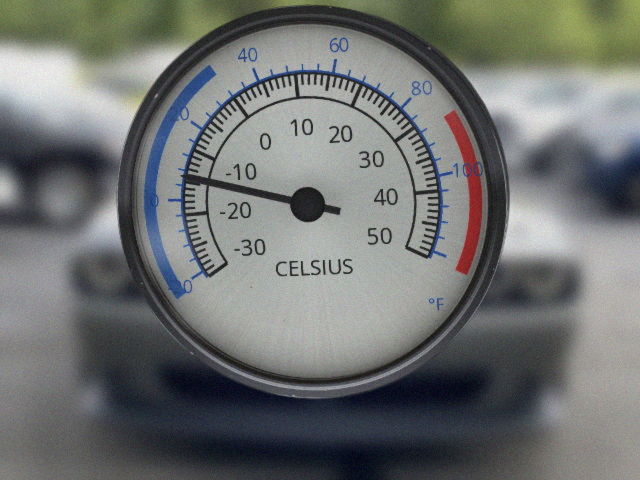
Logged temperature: -14 °C
